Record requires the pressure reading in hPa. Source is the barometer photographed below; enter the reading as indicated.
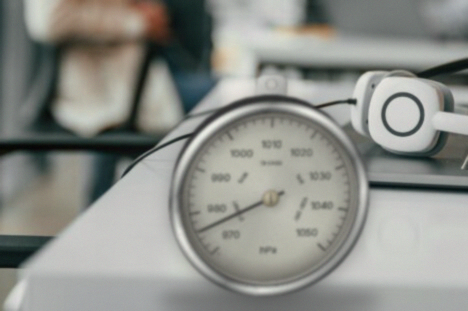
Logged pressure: 976 hPa
